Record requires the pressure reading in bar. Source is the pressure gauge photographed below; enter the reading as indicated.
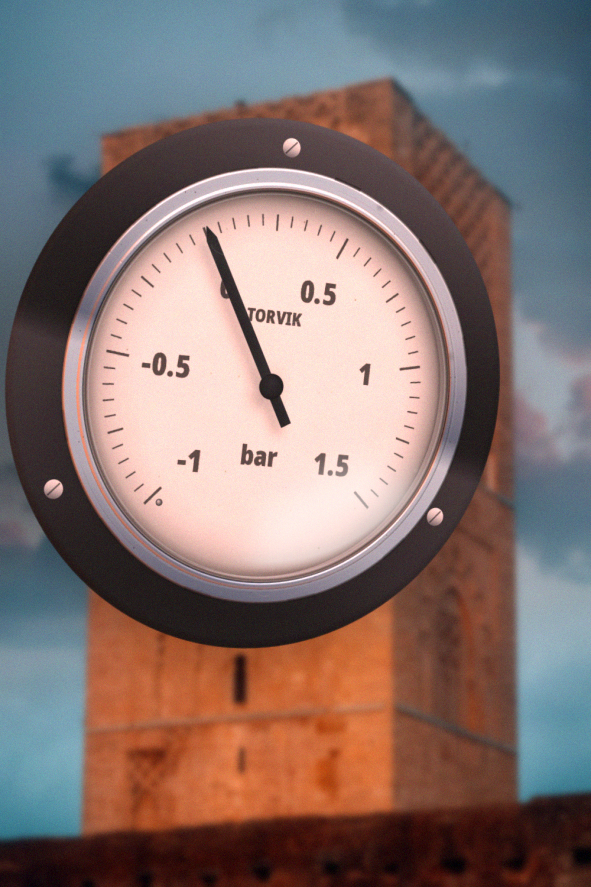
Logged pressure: 0 bar
